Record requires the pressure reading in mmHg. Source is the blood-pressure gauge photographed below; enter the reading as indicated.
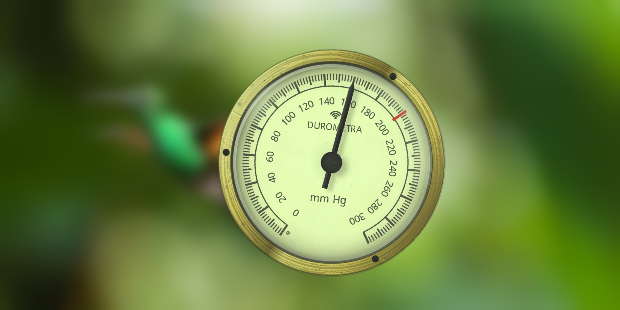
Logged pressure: 160 mmHg
